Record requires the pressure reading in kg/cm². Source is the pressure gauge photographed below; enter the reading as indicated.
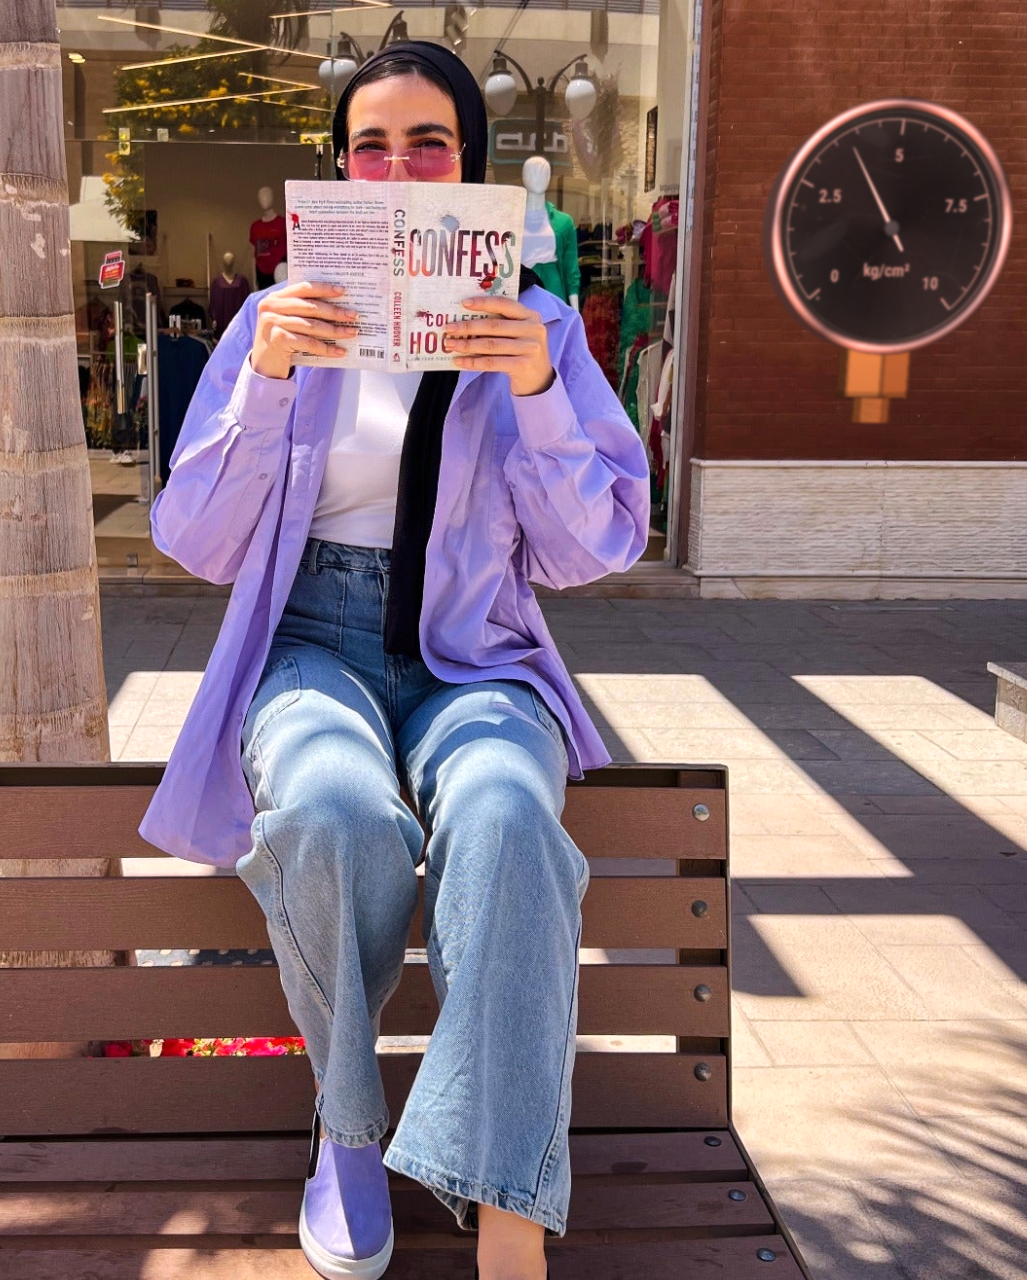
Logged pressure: 3.75 kg/cm²
